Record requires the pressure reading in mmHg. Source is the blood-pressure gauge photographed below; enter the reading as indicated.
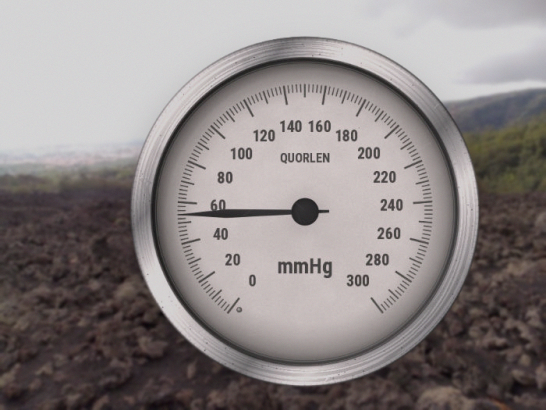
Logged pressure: 54 mmHg
